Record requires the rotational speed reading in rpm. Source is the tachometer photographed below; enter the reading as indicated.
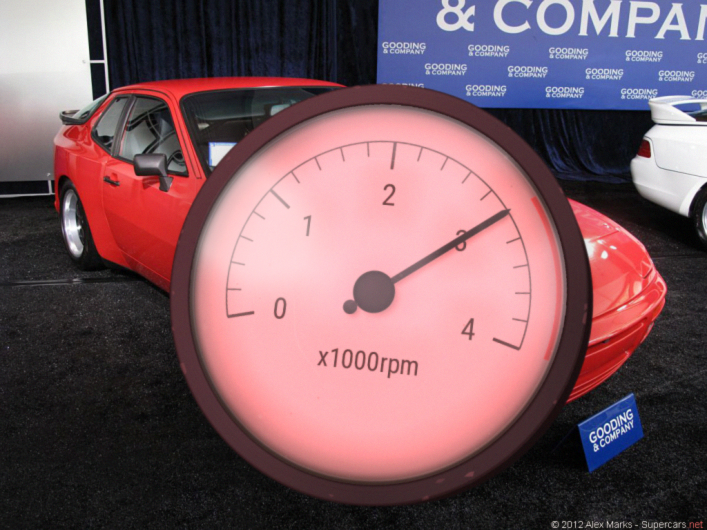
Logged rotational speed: 3000 rpm
